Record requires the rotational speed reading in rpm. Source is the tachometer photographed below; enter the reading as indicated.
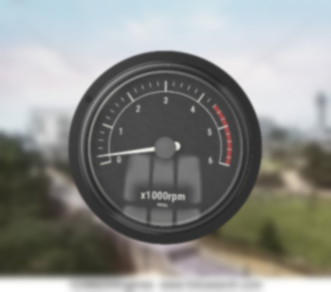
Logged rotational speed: 200 rpm
